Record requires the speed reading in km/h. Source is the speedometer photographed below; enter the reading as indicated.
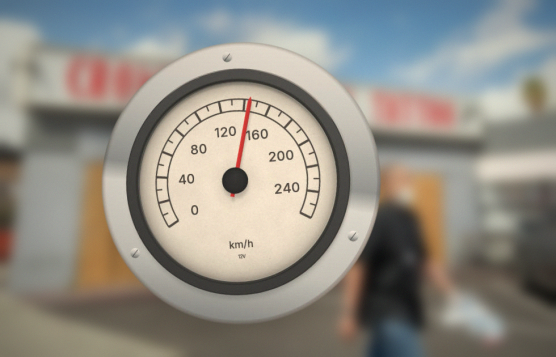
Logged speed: 145 km/h
